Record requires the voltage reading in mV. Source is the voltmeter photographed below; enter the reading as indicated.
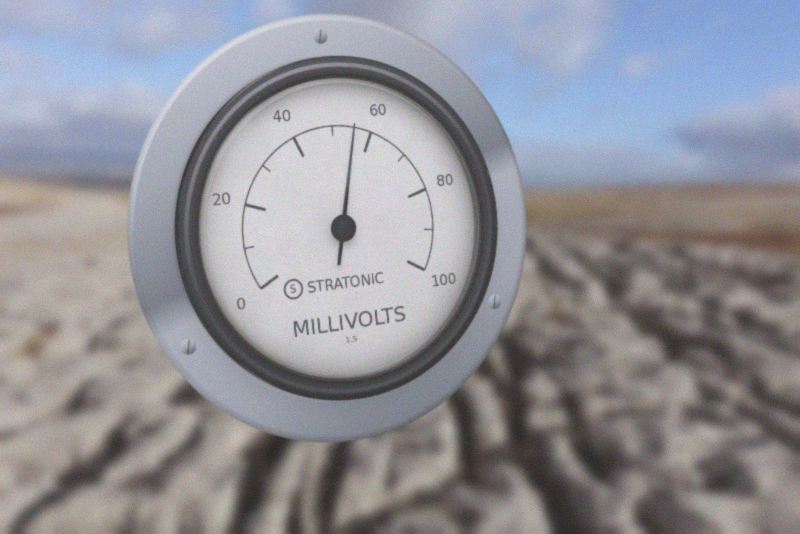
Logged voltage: 55 mV
